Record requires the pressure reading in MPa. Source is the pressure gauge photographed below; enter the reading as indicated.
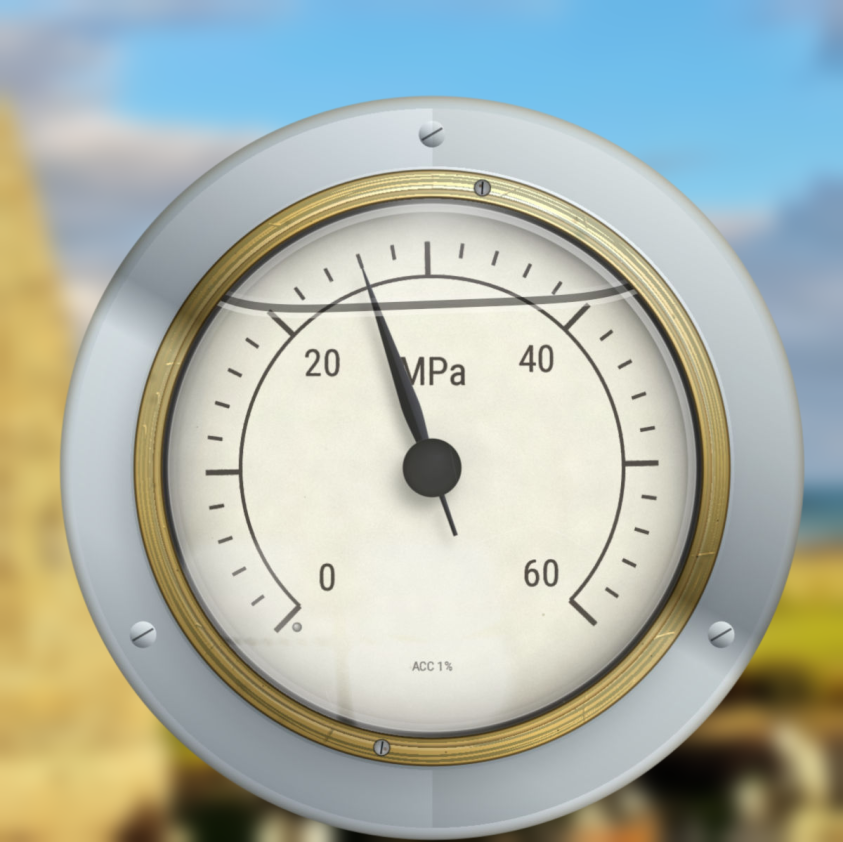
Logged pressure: 26 MPa
